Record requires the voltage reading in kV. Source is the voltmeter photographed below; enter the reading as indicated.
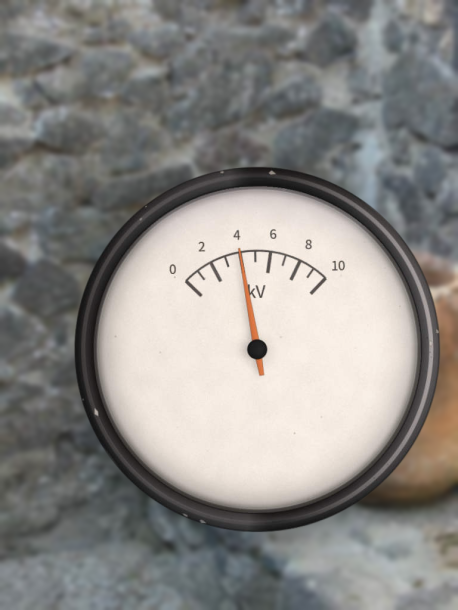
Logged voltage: 4 kV
